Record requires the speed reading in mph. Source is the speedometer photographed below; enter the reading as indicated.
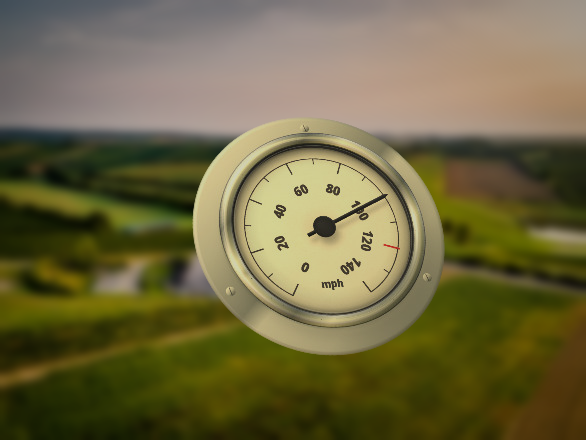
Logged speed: 100 mph
